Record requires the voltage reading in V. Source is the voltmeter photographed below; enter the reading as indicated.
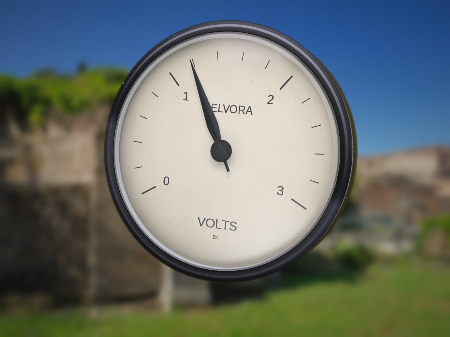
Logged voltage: 1.2 V
